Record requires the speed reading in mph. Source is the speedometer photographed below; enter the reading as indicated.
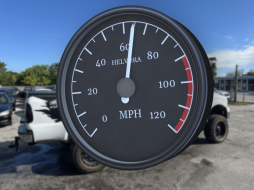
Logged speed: 65 mph
